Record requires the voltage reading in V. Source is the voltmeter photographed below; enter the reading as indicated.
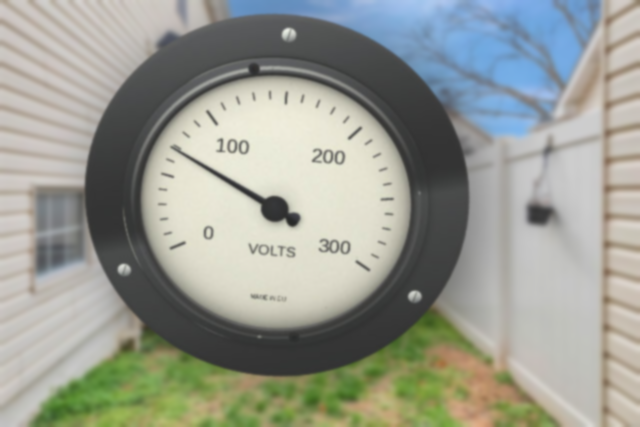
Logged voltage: 70 V
